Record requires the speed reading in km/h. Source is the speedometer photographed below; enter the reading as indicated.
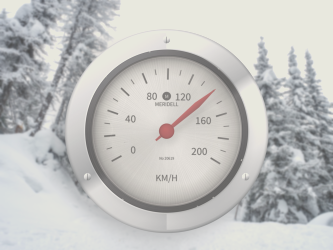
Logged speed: 140 km/h
